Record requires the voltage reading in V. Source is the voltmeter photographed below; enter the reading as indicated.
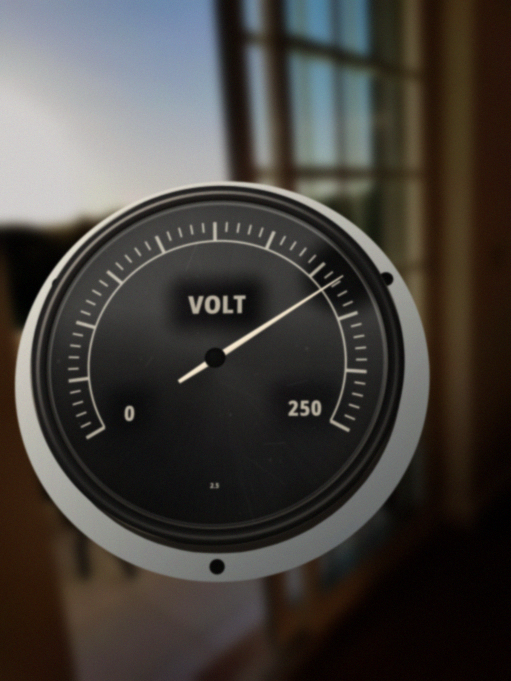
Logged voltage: 185 V
